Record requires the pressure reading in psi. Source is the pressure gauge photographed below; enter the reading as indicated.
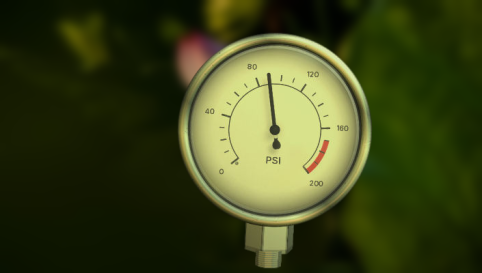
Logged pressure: 90 psi
